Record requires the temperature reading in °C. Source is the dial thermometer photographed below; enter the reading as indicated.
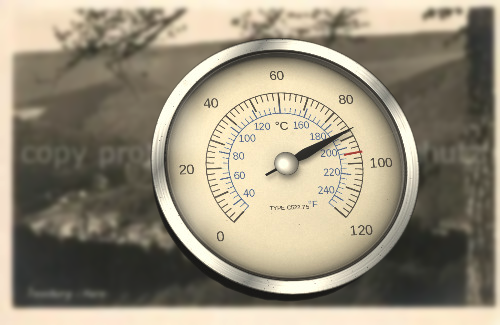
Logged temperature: 88 °C
